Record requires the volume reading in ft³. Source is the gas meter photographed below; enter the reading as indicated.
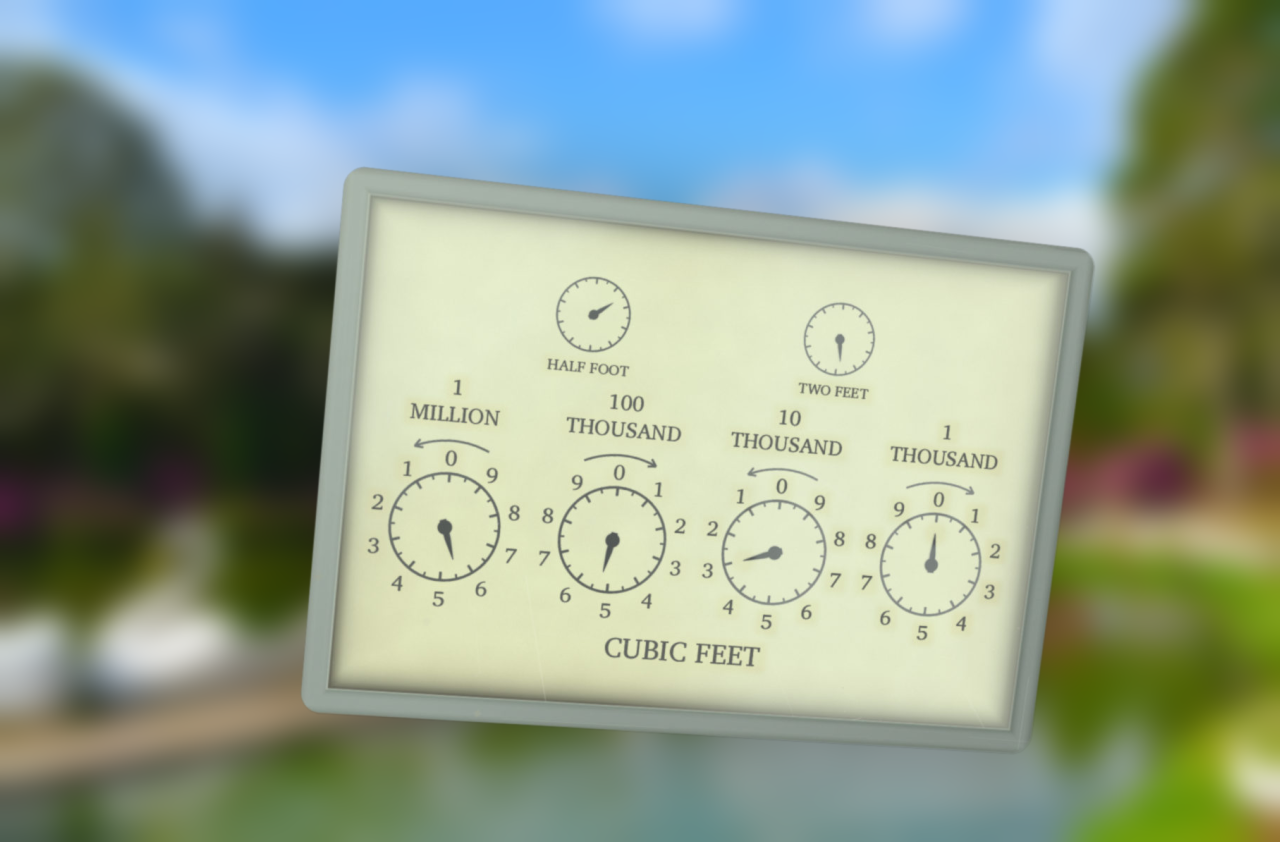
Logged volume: 553000 ft³
